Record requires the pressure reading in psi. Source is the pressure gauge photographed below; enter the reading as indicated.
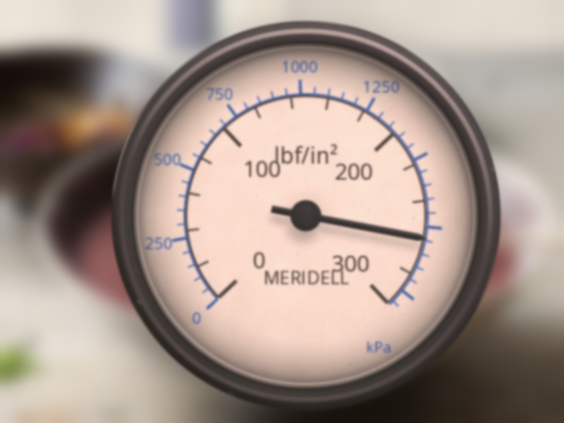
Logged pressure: 260 psi
